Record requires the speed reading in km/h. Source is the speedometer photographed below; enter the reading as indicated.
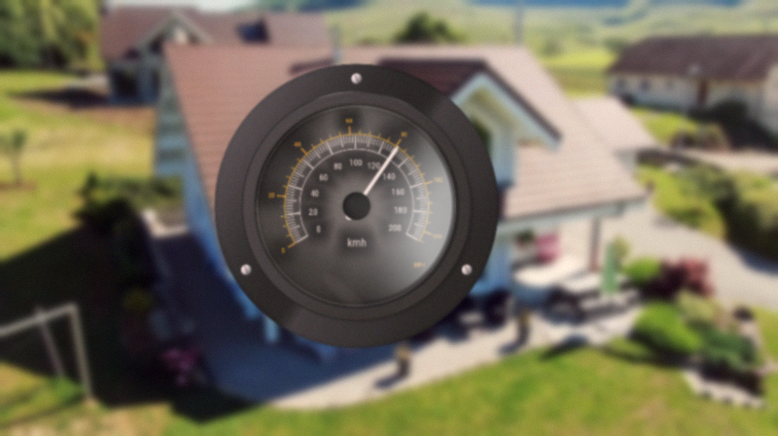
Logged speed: 130 km/h
